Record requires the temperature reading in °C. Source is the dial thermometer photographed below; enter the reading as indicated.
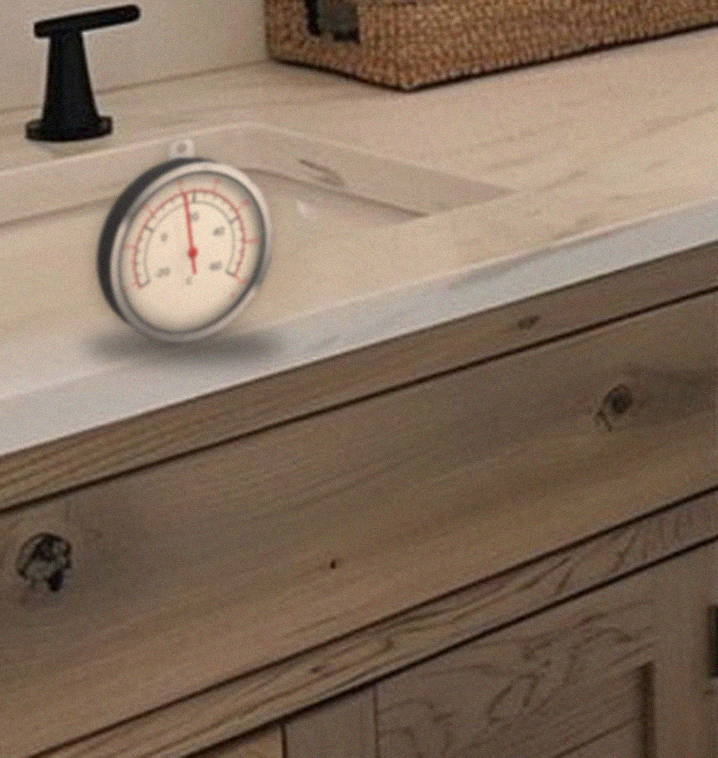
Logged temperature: 16 °C
